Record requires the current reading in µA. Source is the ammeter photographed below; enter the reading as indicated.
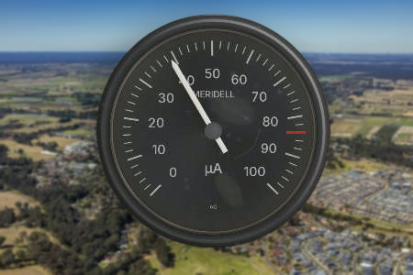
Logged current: 39 µA
